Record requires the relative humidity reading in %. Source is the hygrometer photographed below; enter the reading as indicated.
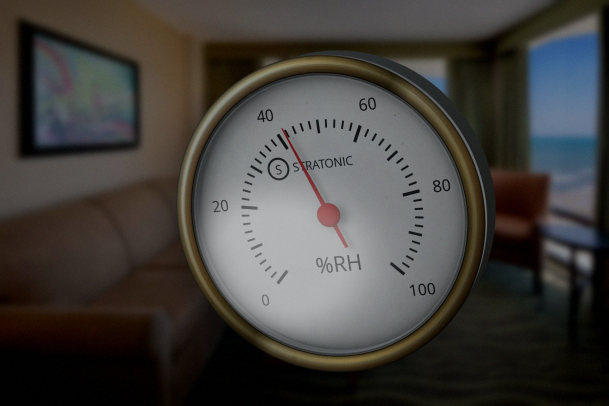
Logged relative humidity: 42 %
